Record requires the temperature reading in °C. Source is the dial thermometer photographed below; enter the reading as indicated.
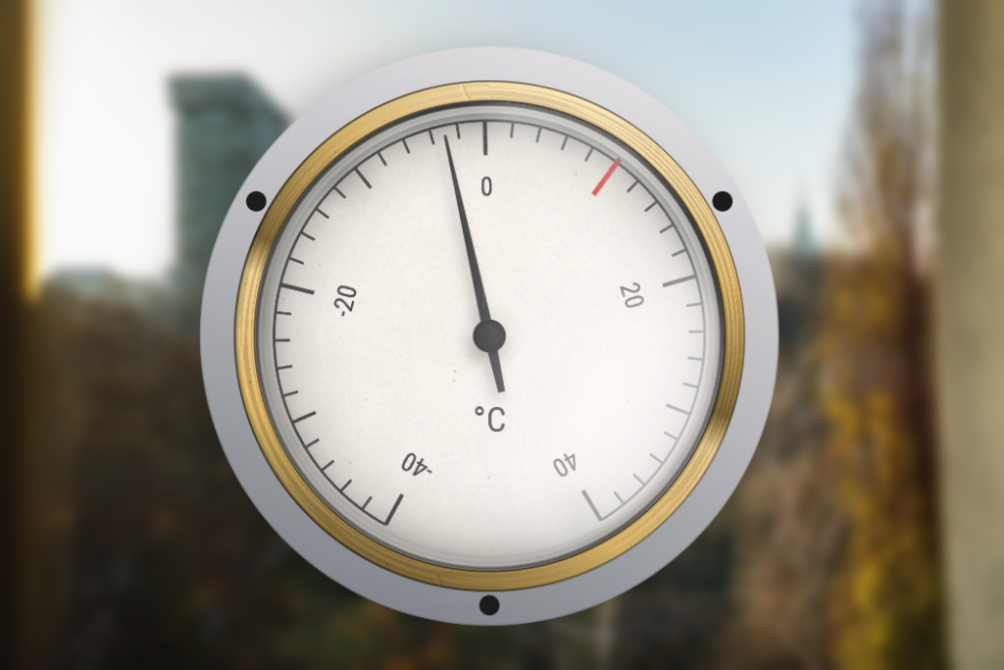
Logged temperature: -3 °C
